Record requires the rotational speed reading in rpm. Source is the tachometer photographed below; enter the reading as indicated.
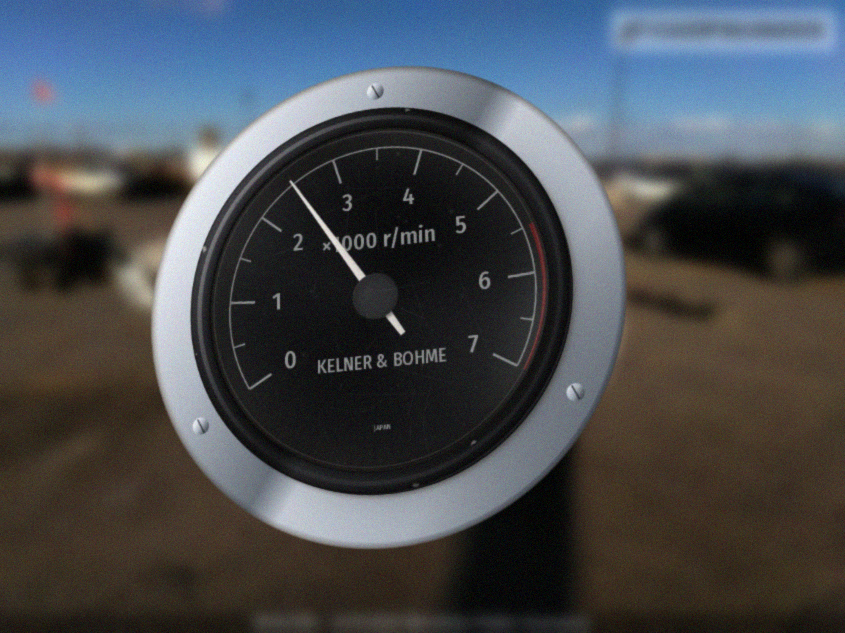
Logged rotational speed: 2500 rpm
